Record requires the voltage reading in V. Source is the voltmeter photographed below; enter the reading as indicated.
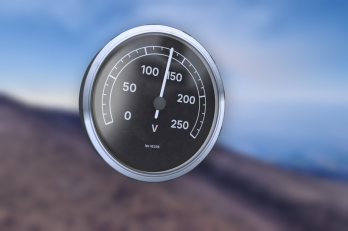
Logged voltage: 130 V
